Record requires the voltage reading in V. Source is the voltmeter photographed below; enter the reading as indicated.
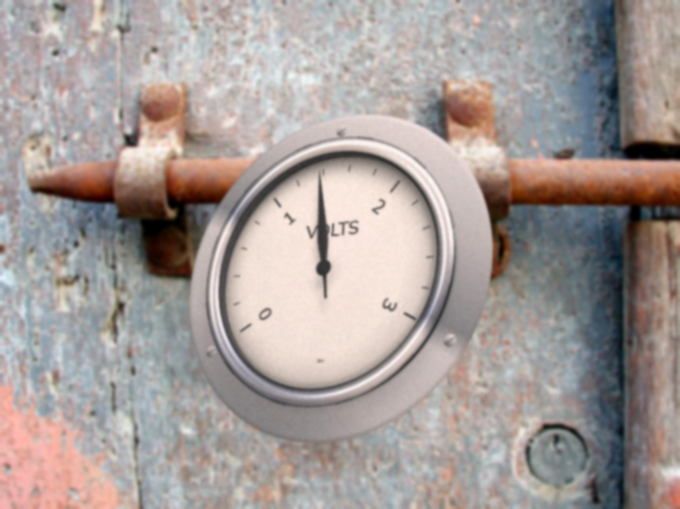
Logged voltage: 1.4 V
